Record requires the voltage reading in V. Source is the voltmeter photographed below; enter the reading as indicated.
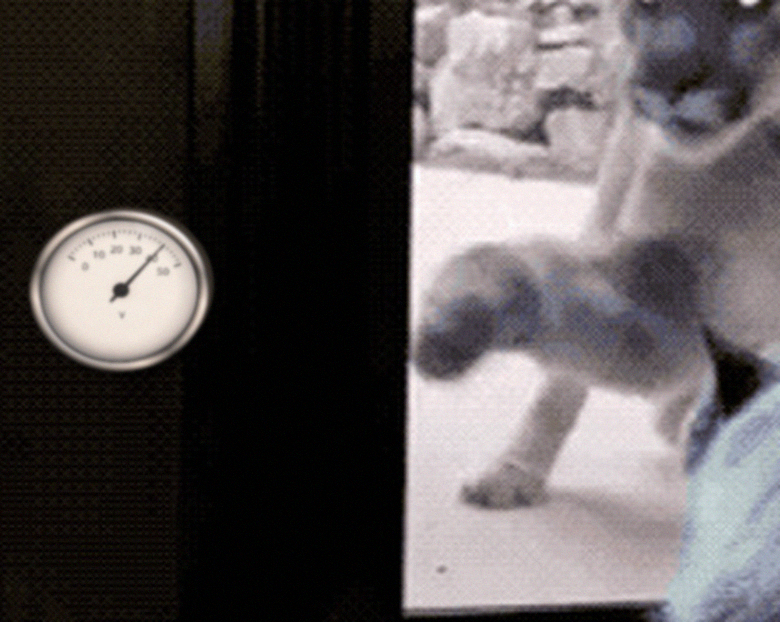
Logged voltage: 40 V
